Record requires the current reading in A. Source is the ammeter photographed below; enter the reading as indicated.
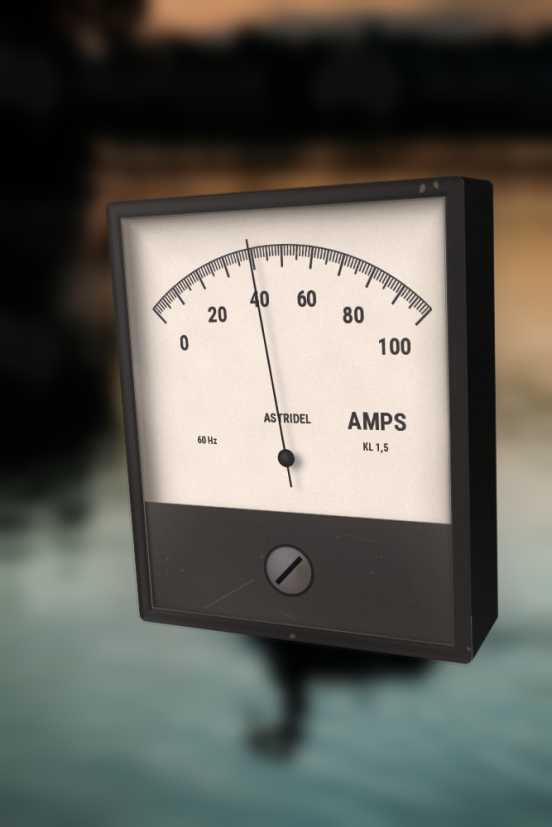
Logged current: 40 A
